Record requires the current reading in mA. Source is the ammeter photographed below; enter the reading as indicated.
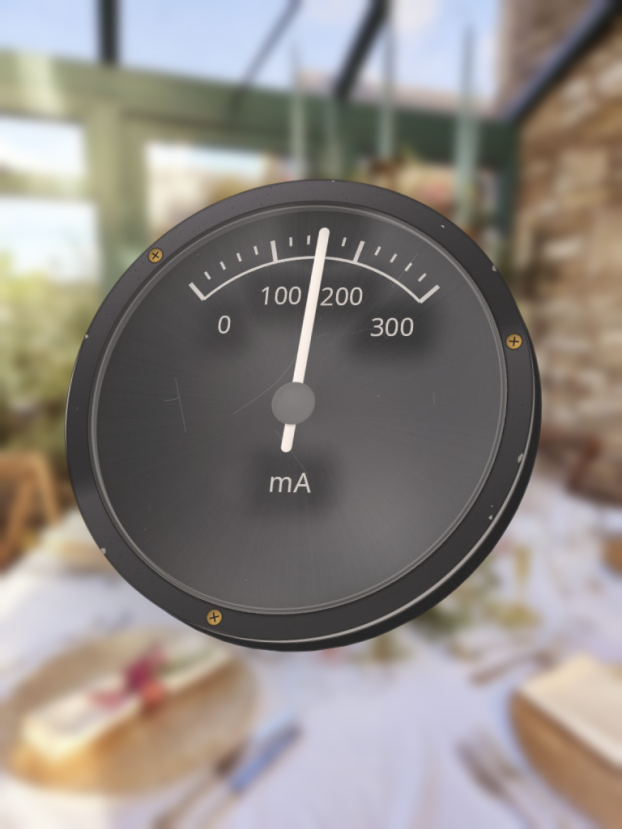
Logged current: 160 mA
